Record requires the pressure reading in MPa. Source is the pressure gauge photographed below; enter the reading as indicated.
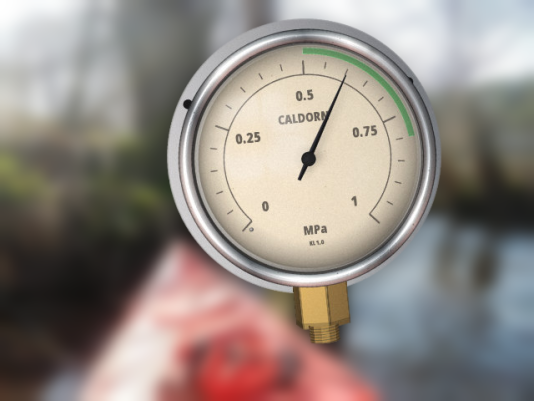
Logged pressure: 0.6 MPa
